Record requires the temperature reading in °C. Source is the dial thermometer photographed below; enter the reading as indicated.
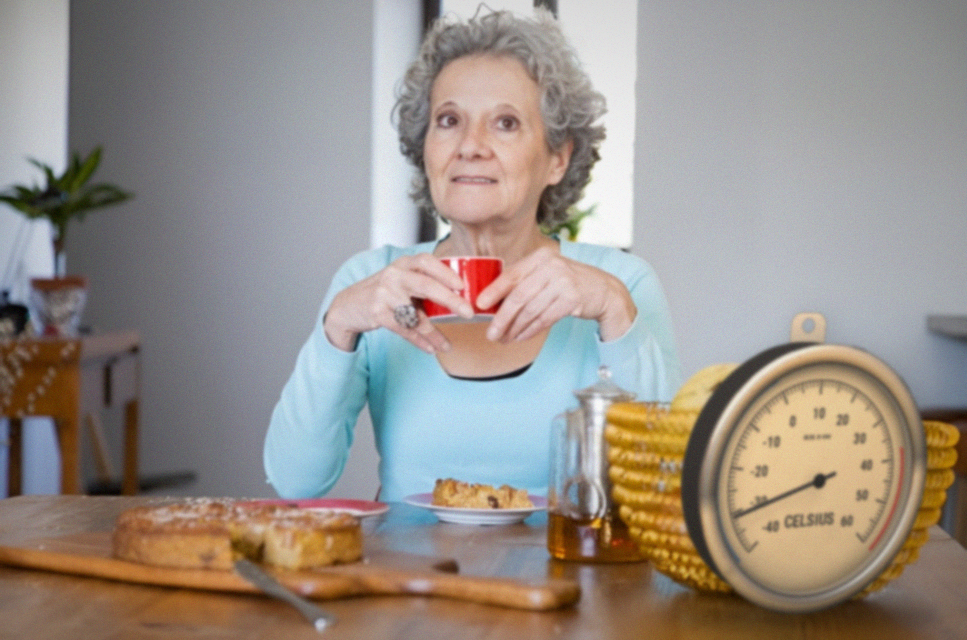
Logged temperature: -30 °C
